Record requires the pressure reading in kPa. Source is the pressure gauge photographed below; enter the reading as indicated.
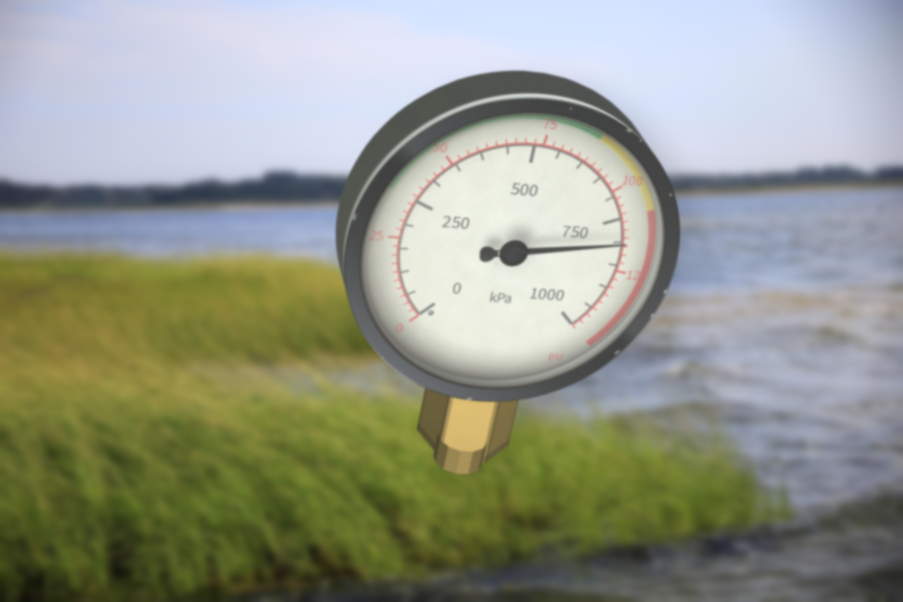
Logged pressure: 800 kPa
